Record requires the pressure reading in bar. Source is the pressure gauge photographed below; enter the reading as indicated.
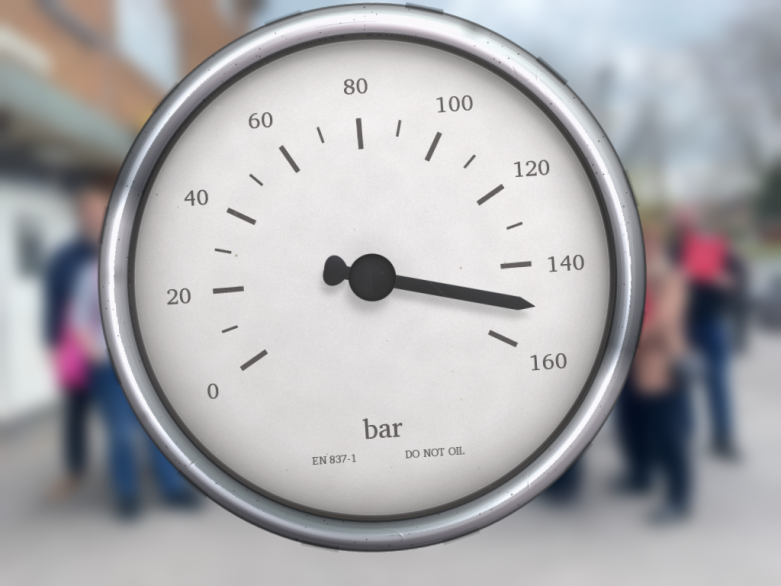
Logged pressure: 150 bar
